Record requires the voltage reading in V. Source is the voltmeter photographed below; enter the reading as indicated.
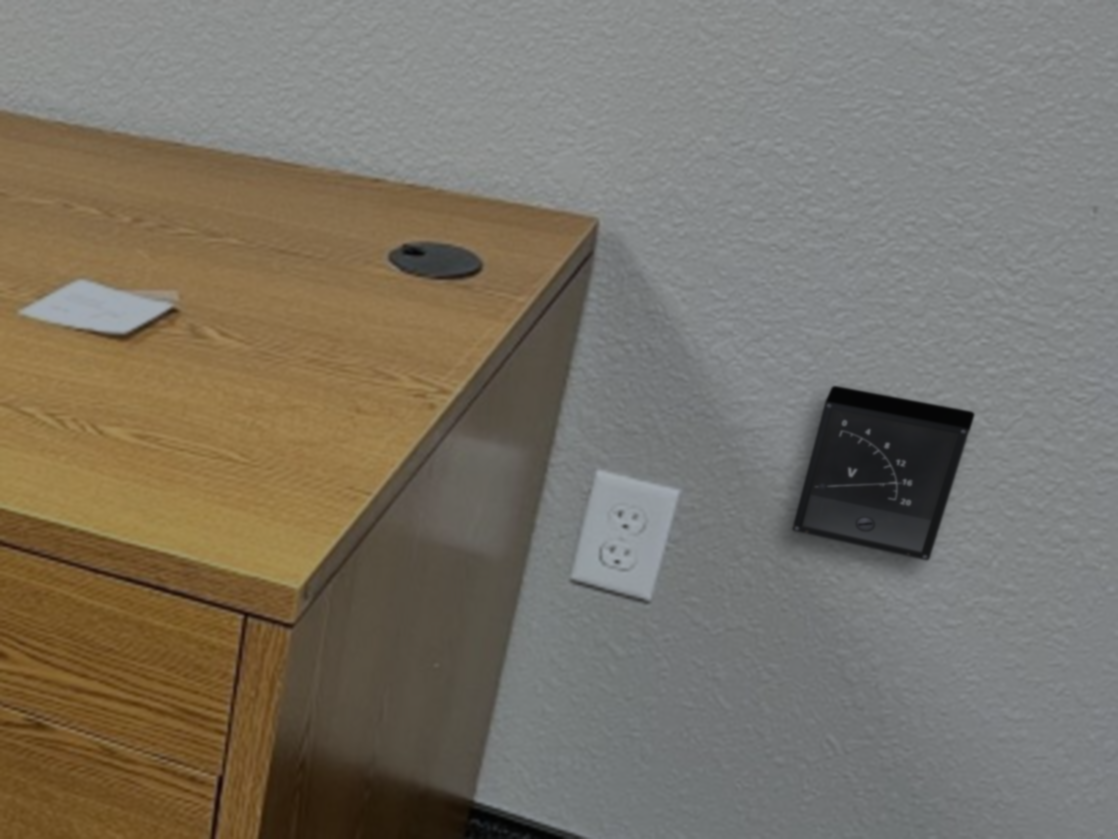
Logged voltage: 16 V
